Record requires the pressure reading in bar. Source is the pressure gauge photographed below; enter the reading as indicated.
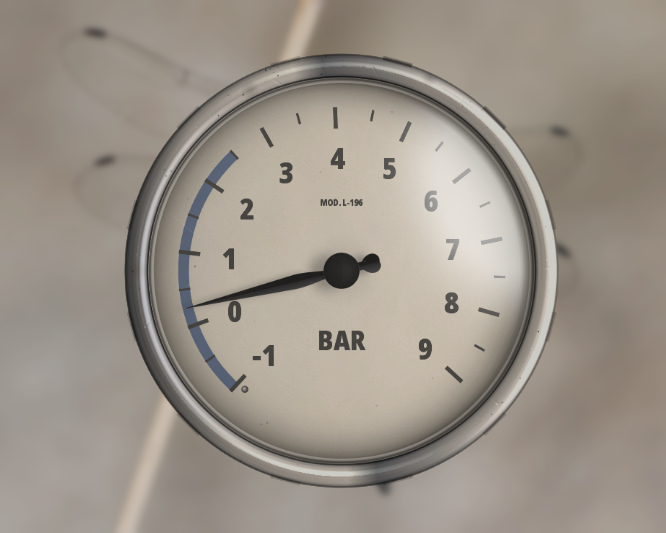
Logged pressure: 0.25 bar
